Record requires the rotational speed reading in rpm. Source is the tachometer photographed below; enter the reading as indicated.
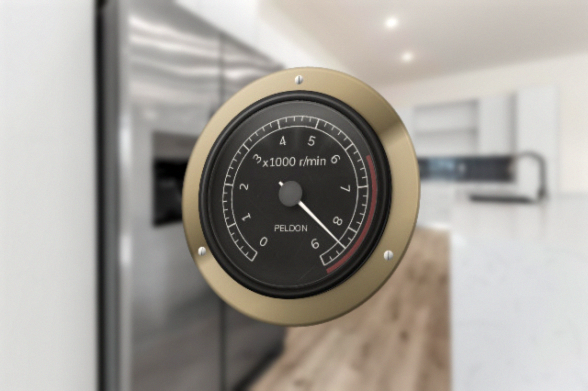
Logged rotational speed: 8400 rpm
